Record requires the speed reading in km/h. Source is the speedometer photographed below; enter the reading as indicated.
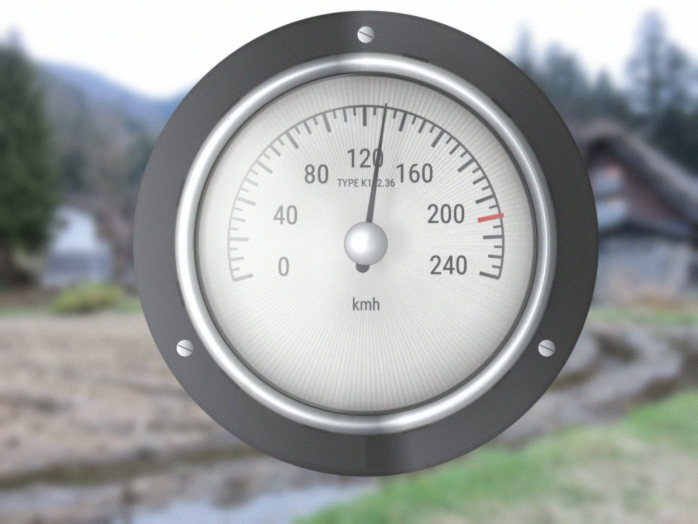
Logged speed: 130 km/h
